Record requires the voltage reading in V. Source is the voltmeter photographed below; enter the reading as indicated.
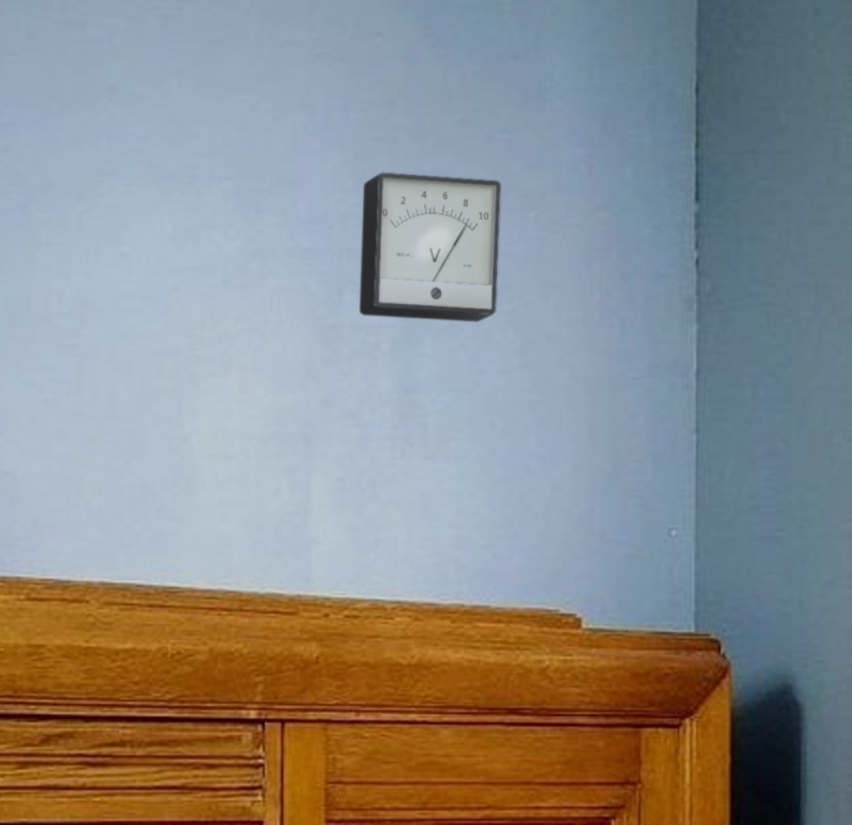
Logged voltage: 9 V
